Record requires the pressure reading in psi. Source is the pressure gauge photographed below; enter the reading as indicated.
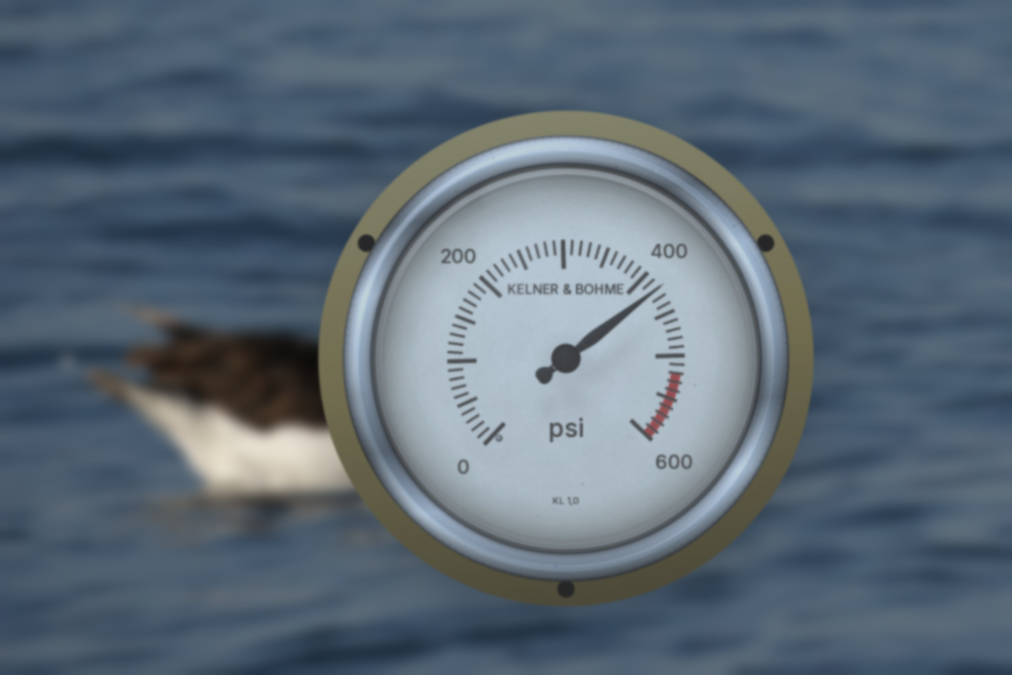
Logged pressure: 420 psi
